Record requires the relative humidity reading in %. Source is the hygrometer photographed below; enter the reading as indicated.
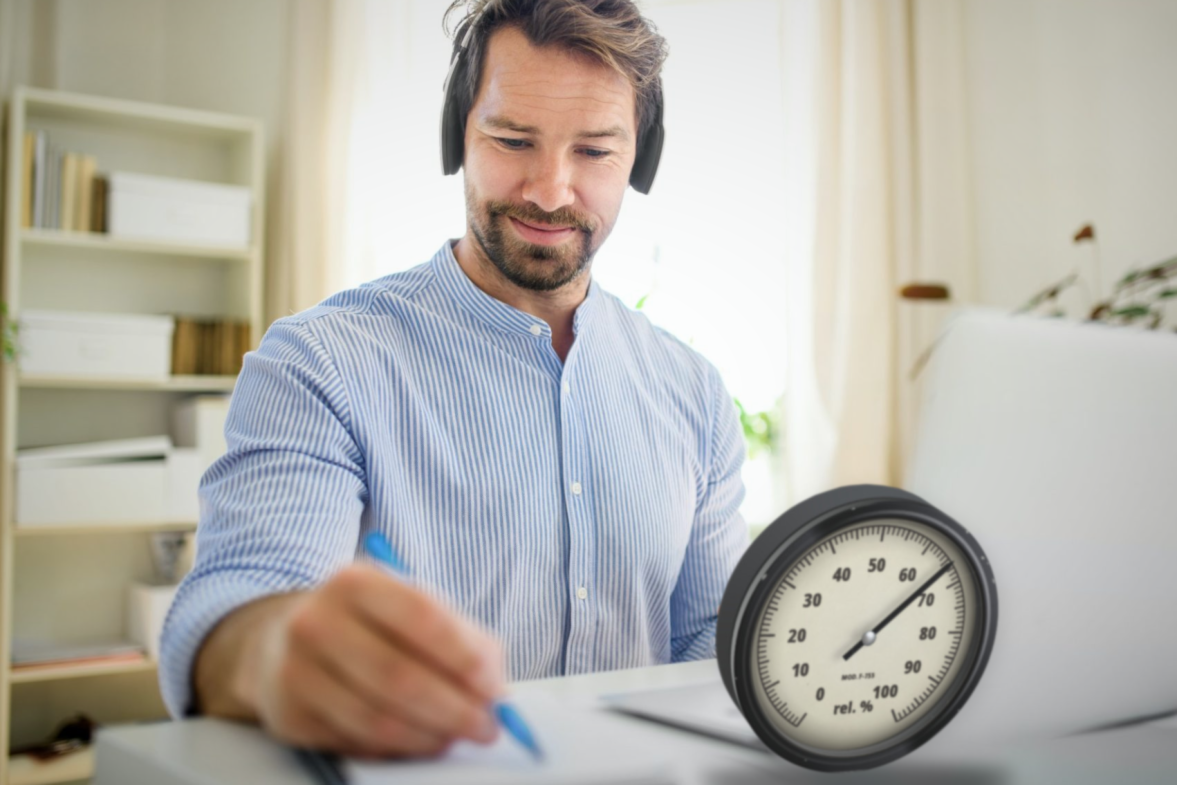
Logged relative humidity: 65 %
